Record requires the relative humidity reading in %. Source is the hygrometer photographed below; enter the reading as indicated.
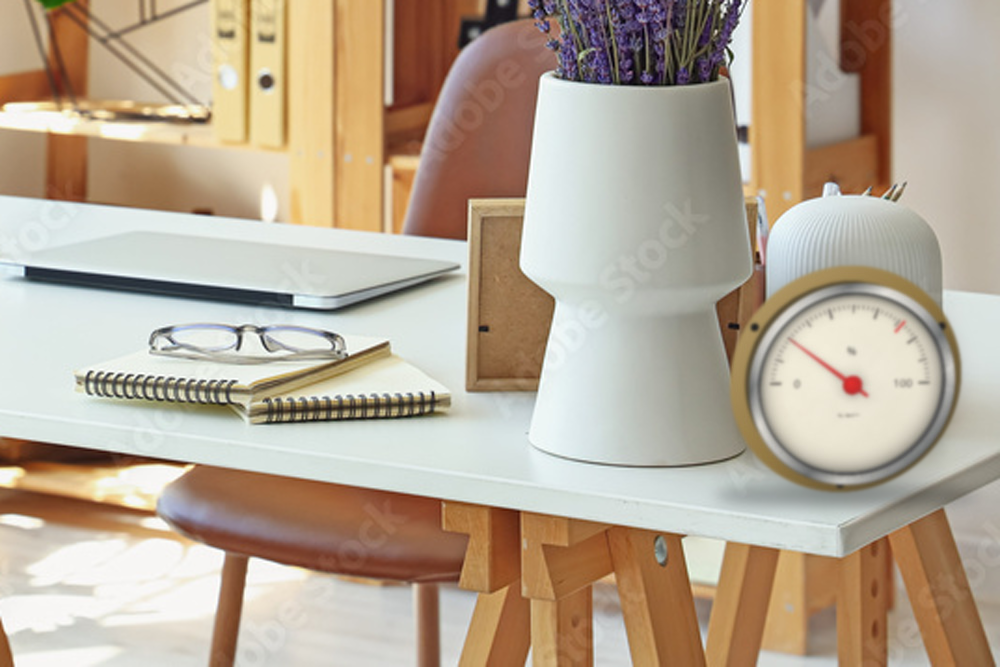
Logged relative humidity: 20 %
